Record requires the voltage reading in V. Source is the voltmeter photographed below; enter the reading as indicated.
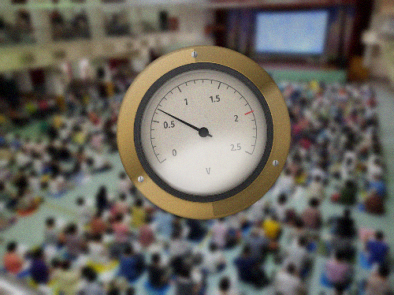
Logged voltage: 0.65 V
